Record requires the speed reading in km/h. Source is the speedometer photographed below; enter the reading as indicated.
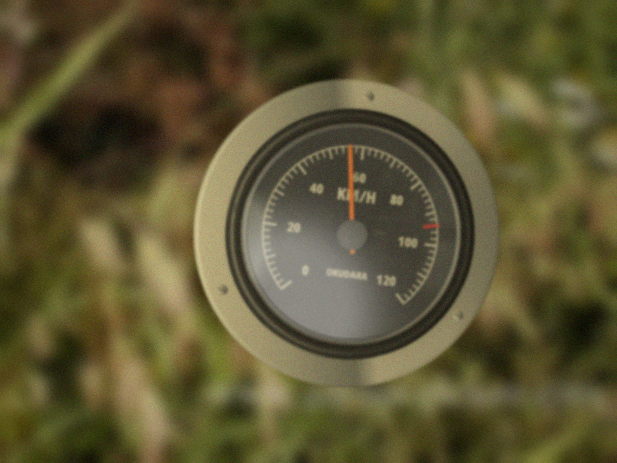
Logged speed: 56 km/h
